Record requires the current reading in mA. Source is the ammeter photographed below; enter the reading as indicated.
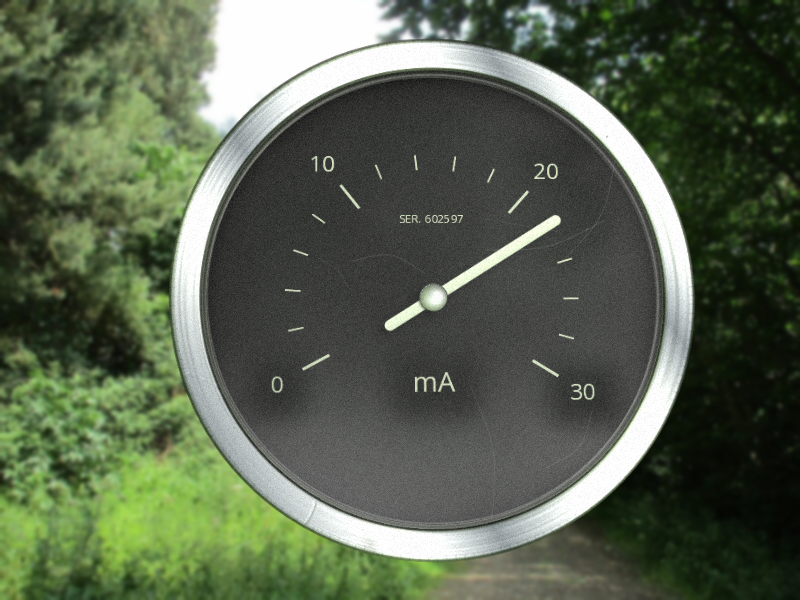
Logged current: 22 mA
